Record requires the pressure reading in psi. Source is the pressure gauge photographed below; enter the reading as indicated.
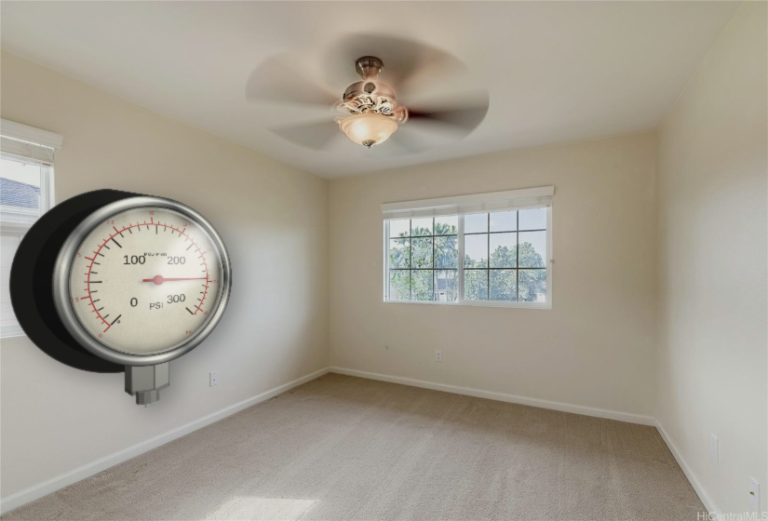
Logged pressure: 250 psi
